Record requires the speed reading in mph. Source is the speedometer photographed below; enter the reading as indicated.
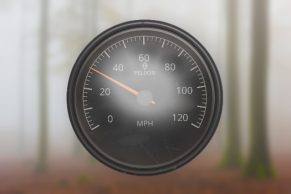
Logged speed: 30 mph
